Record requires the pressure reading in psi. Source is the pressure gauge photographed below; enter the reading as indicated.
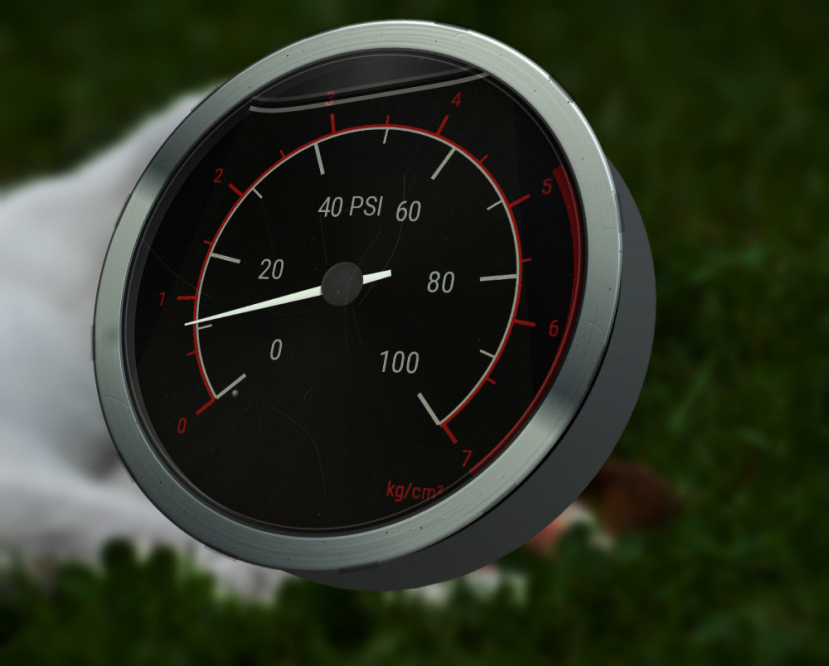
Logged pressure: 10 psi
